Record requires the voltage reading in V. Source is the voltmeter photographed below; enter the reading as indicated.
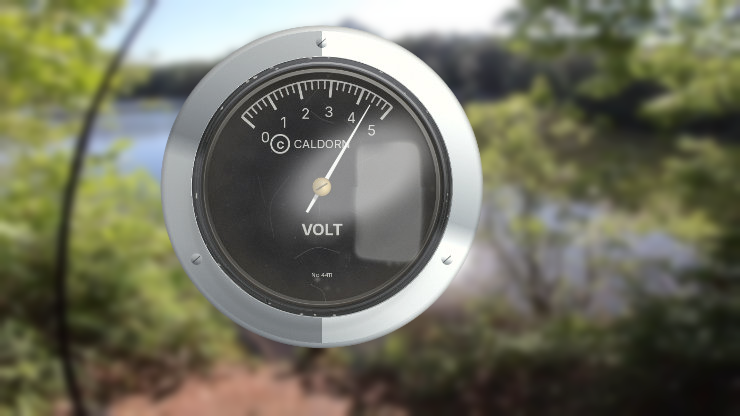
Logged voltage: 4.4 V
